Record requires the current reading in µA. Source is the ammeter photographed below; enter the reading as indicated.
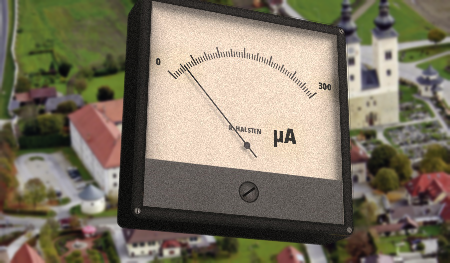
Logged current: 25 µA
